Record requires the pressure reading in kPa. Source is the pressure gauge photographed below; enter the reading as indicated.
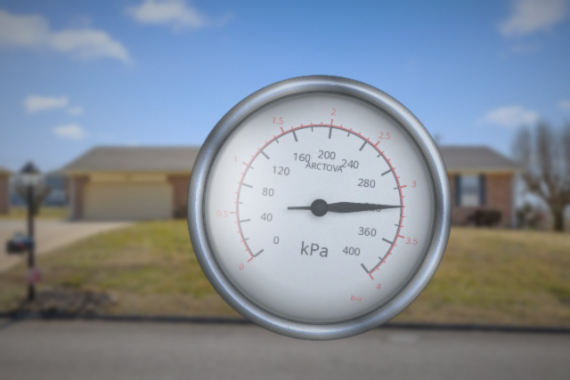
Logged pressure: 320 kPa
